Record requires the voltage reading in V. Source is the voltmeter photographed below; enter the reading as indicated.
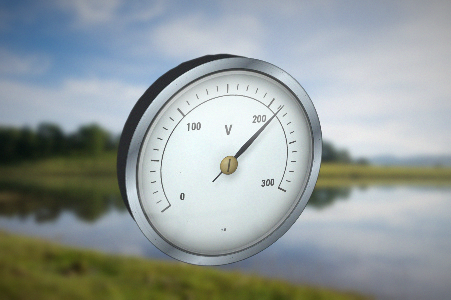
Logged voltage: 210 V
